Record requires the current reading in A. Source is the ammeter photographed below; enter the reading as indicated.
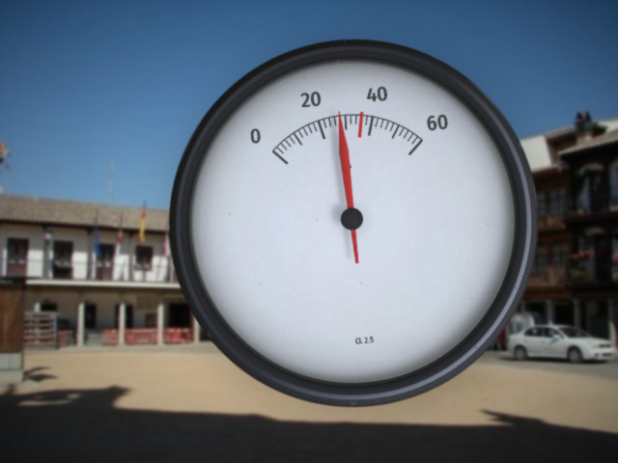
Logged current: 28 A
